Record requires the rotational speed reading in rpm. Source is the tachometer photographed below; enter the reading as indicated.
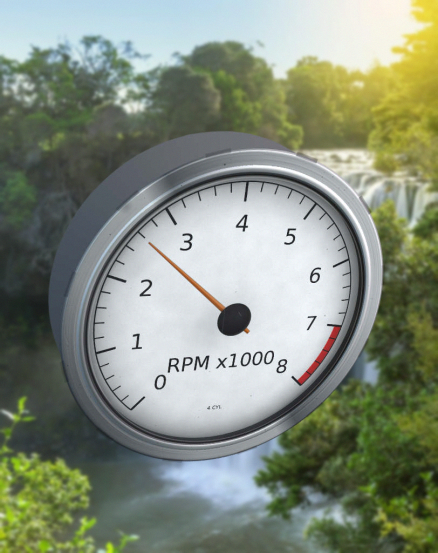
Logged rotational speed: 2600 rpm
